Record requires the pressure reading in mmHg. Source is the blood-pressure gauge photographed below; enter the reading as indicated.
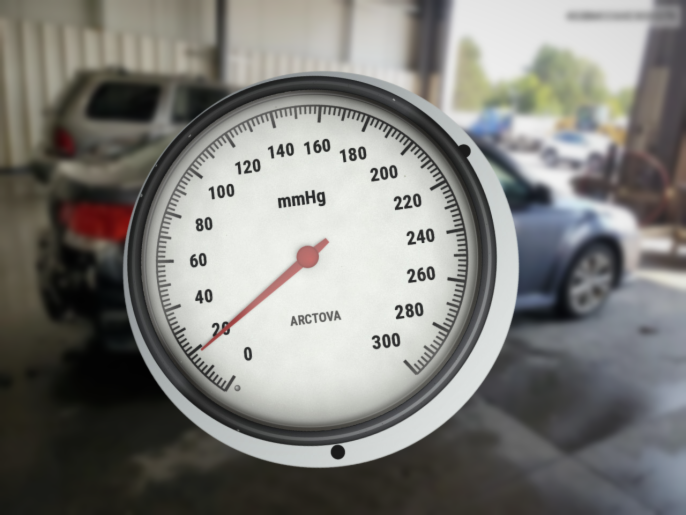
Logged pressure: 18 mmHg
